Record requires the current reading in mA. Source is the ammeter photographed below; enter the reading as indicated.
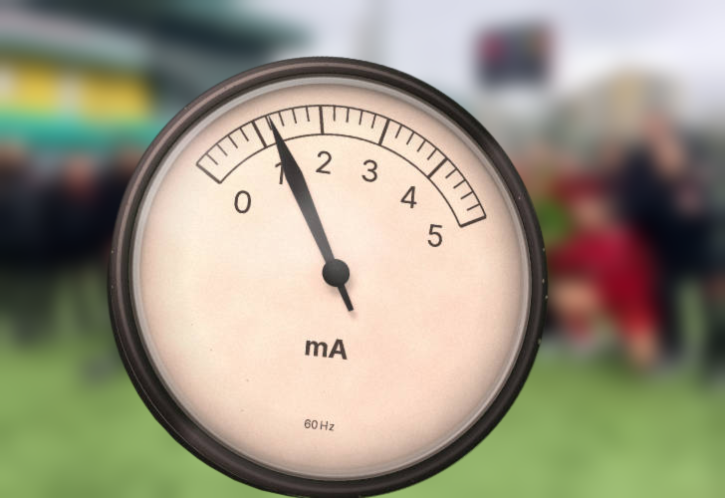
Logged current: 1.2 mA
